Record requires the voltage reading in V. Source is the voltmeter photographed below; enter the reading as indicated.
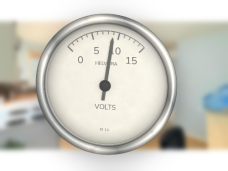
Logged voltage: 9 V
